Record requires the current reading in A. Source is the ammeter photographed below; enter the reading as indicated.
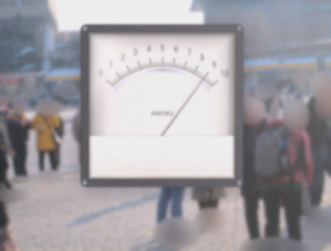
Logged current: 9 A
